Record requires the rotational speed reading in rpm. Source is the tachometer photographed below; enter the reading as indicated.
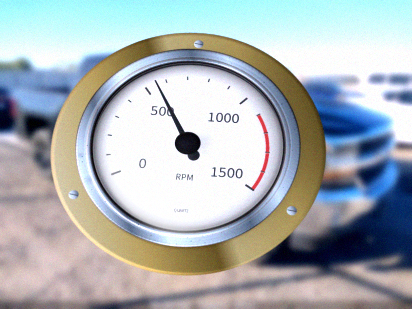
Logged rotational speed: 550 rpm
